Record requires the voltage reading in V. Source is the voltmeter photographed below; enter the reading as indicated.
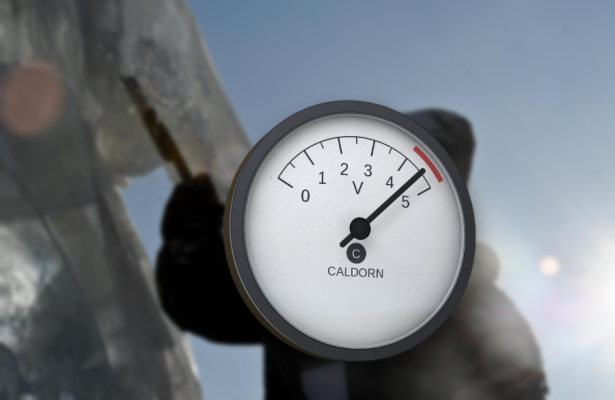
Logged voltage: 4.5 V
